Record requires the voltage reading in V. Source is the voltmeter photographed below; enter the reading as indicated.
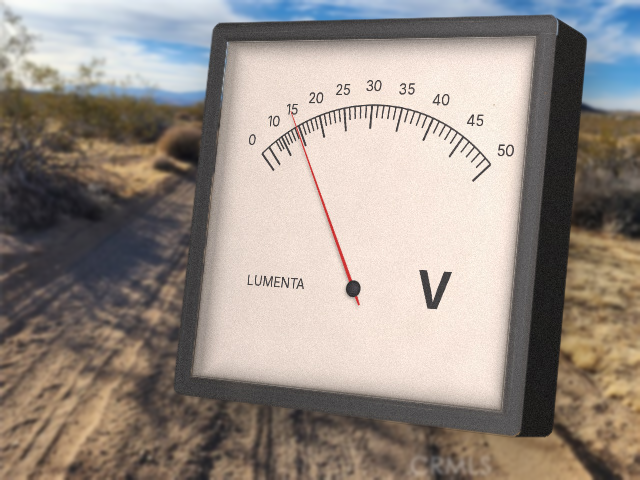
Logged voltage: 15 V
